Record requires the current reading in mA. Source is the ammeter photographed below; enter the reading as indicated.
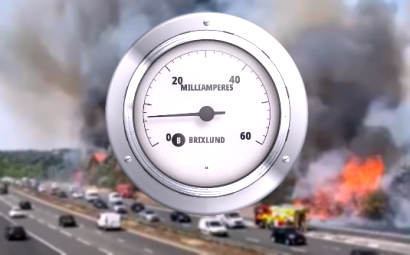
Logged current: 7 mA
